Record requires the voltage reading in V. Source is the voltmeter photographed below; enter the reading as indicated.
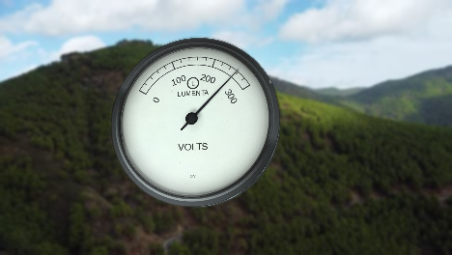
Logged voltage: 260 V
